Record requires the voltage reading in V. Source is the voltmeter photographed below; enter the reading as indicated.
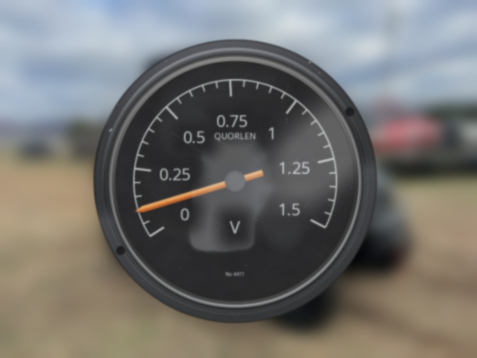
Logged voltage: 0.1 V
